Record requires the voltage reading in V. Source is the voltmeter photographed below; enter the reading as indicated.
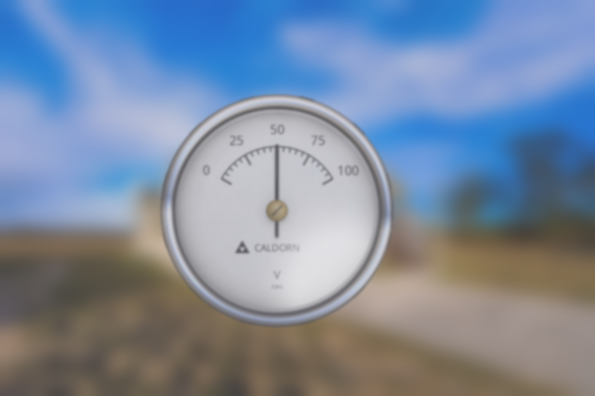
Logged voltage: 50 V
